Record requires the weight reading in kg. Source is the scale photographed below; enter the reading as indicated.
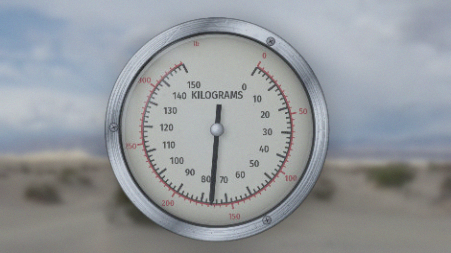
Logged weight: 76 kg
